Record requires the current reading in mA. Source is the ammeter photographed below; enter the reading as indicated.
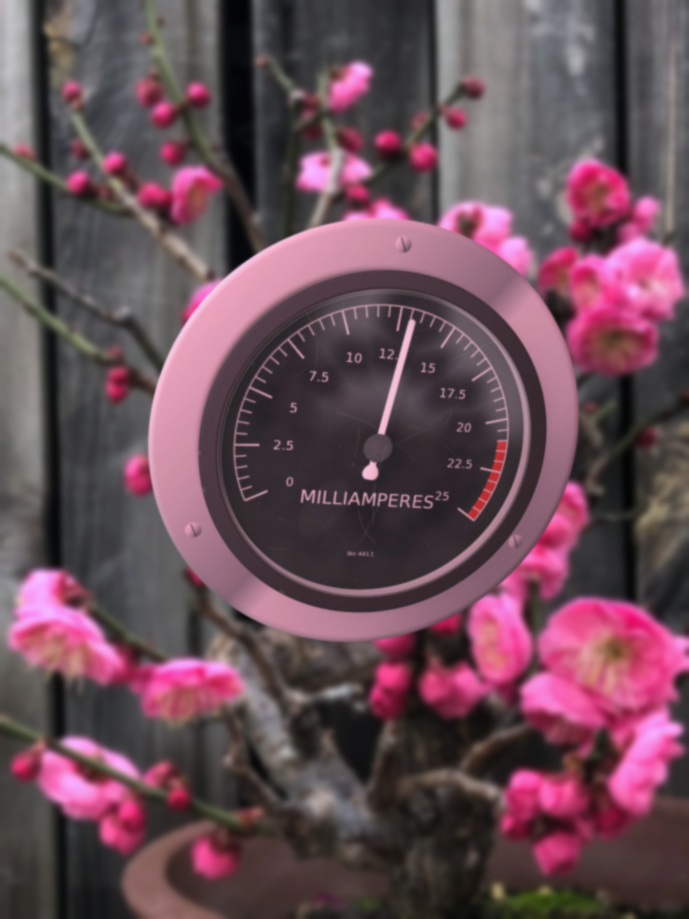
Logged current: 13 mA
